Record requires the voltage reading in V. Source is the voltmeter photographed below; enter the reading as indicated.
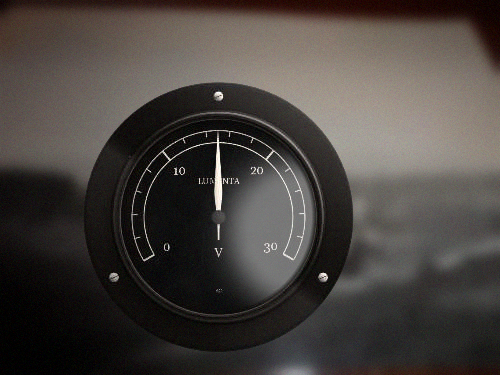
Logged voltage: 15 V
